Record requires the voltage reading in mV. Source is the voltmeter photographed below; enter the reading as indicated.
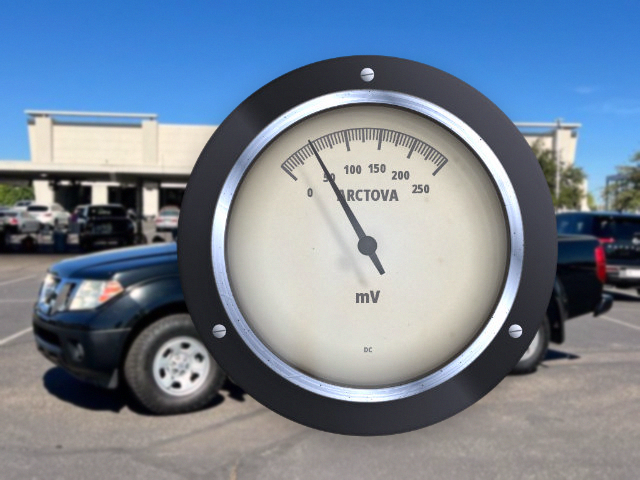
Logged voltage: 50 mV
